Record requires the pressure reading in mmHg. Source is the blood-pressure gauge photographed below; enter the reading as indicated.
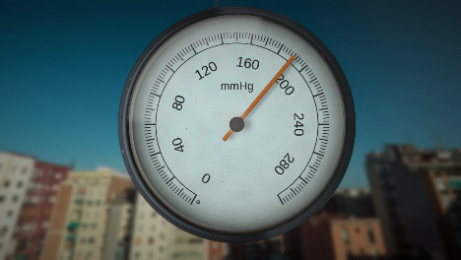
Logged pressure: 190 mmHg
